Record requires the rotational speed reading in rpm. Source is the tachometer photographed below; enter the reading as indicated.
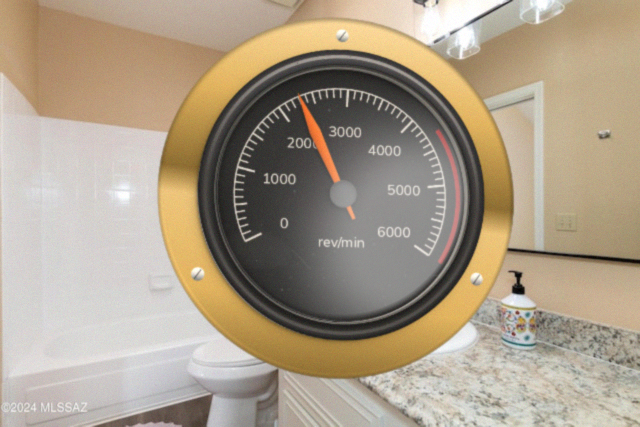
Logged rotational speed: 2300 rpm
